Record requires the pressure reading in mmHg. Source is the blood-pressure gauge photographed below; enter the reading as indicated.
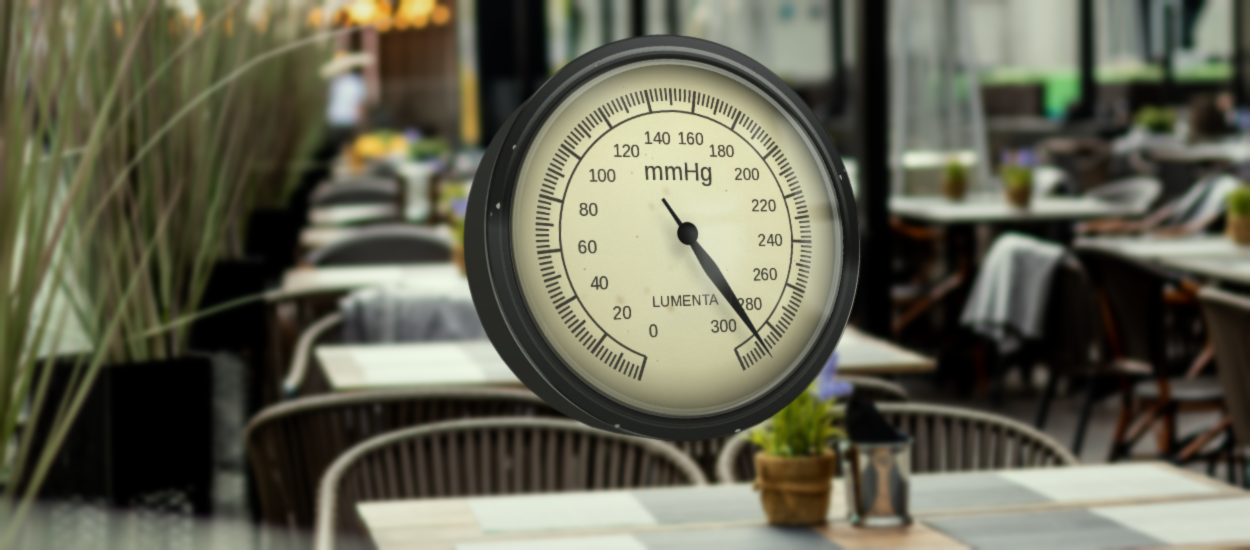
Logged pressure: 290 mmHg
